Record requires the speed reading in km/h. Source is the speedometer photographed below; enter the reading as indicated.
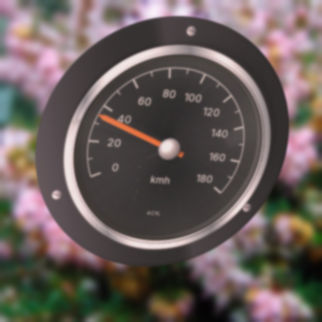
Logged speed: 35 km/h
